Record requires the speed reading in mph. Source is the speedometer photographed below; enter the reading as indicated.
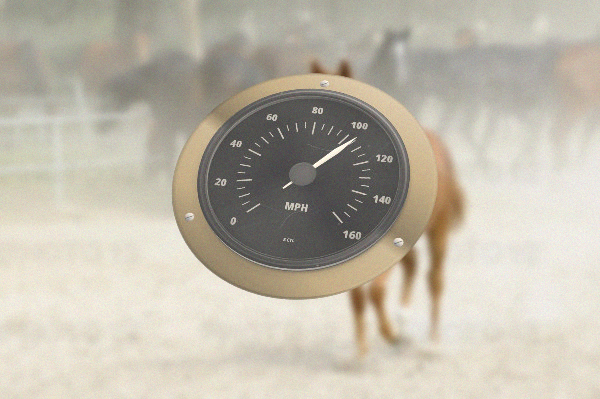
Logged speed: 105 mph
